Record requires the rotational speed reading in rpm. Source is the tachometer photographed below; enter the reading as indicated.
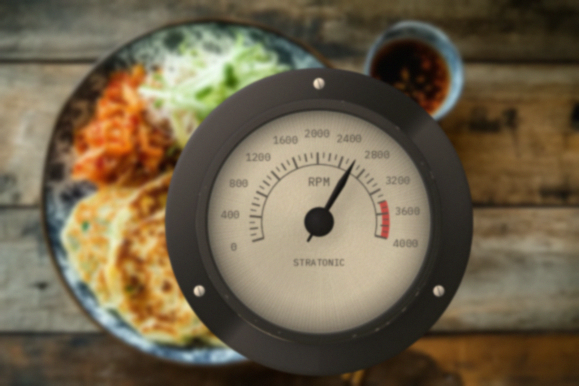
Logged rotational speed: 2600 rpm
